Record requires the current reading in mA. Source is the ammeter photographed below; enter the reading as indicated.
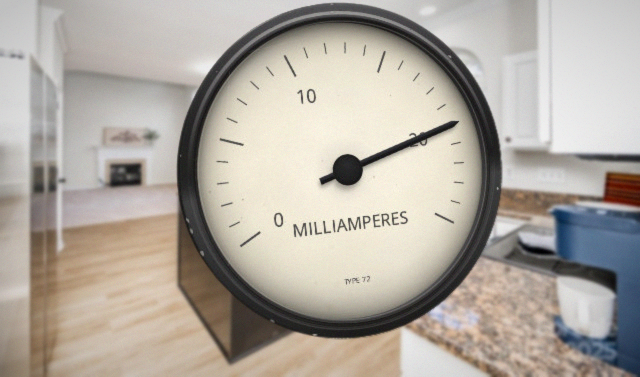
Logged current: 20 mA
